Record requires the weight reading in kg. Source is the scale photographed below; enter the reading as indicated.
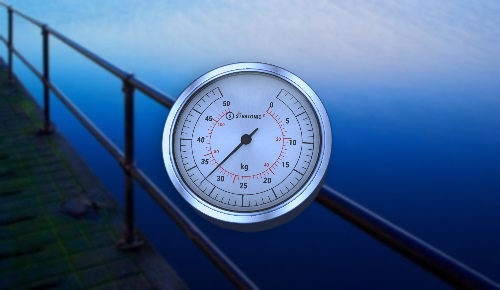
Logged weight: 32 kg
